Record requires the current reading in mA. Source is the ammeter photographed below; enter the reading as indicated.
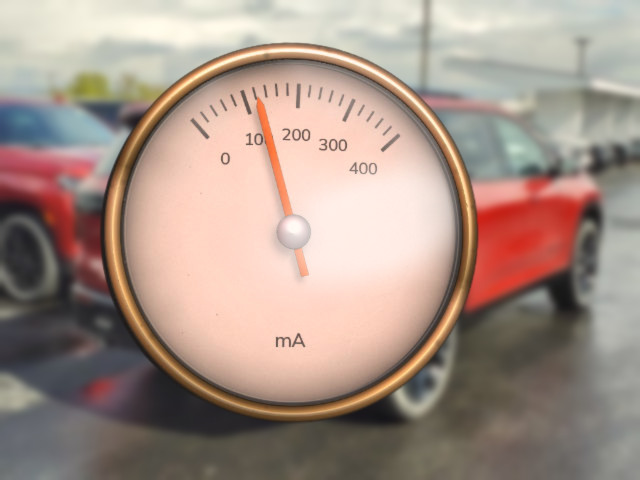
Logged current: 120 mA
